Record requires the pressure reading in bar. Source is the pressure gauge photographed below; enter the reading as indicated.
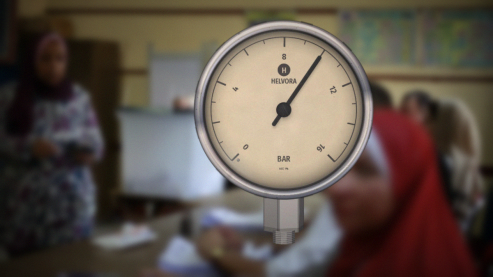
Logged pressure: 10 bar
